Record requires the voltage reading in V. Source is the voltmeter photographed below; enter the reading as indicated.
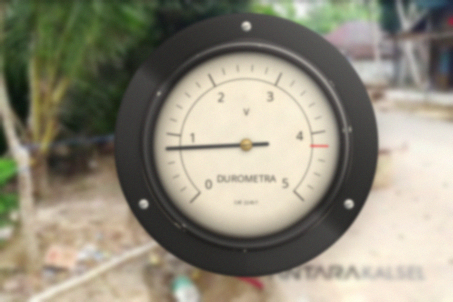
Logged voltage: 0.8 V
